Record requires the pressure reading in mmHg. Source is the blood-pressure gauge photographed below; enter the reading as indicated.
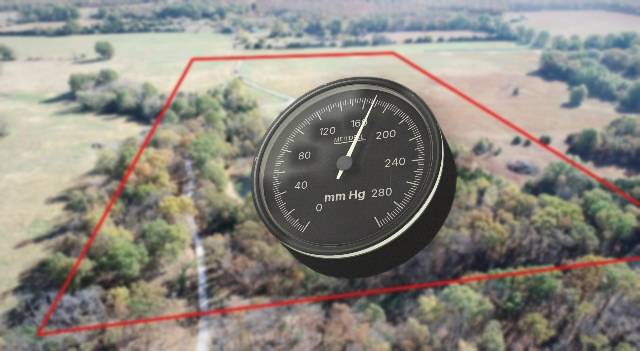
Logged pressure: 170 mmHg
